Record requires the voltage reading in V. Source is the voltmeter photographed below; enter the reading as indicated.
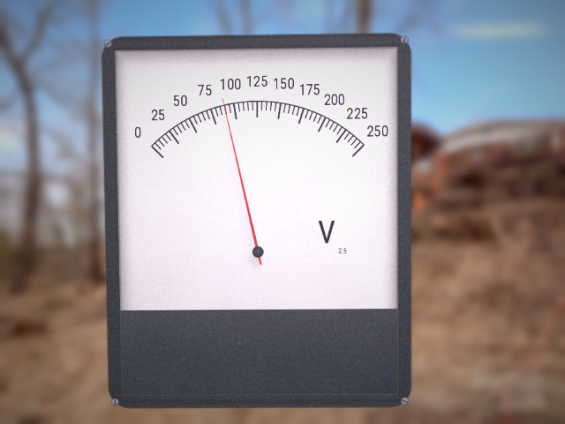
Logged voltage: 90 V
